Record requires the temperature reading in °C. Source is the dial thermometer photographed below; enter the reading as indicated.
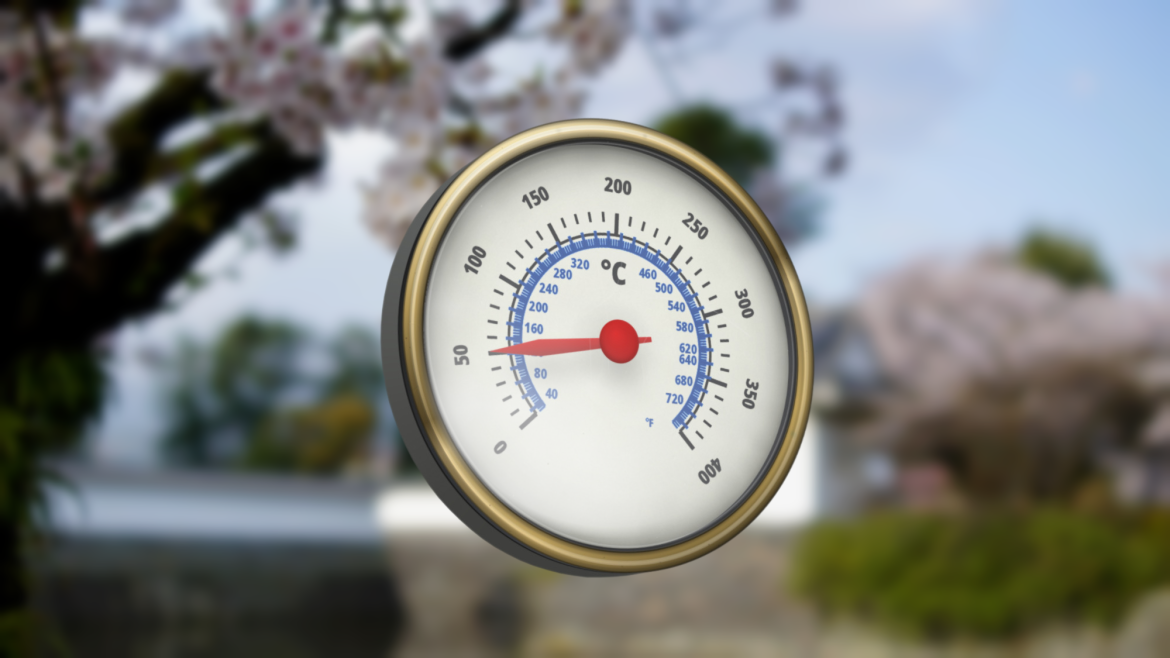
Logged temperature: 50 °C
